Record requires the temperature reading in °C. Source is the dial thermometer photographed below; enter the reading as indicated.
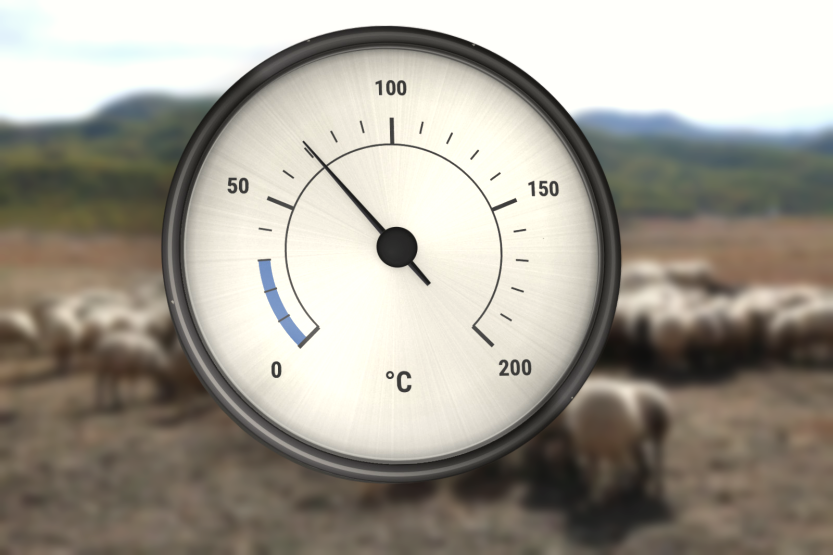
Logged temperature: 70 °C
